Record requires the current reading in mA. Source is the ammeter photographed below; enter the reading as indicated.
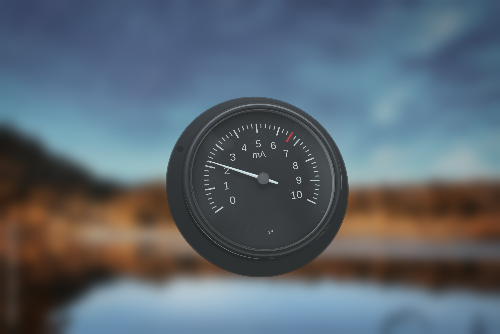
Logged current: 2.2 mA
